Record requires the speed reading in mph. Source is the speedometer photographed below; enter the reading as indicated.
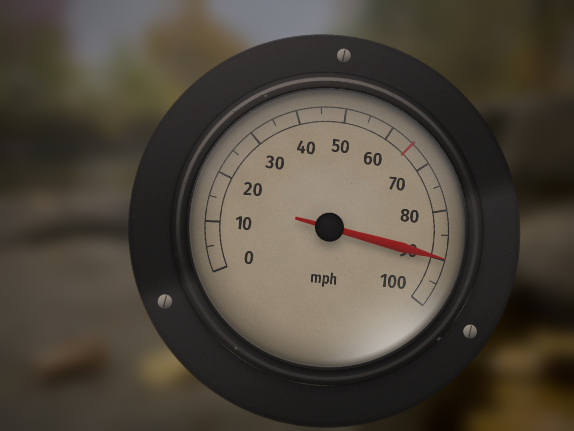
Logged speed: 90 mph
